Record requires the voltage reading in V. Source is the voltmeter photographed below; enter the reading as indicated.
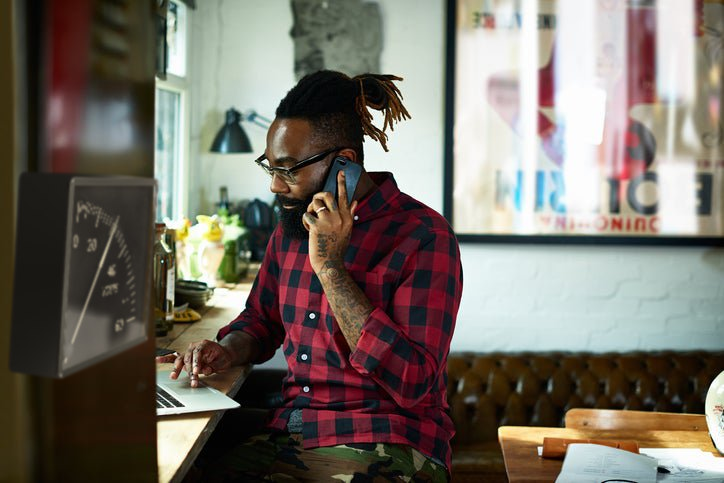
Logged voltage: 30 V
